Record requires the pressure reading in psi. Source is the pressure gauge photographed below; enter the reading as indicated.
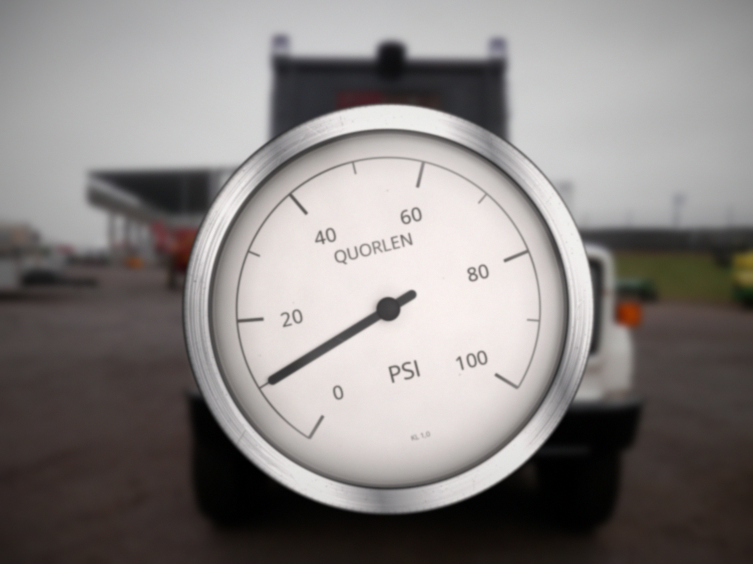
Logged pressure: 10 psi
